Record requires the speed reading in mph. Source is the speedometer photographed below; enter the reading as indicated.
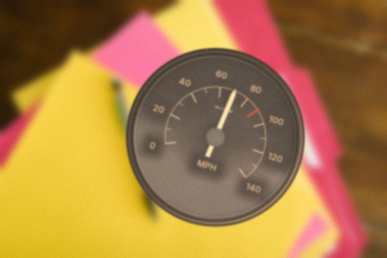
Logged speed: 70 mph
